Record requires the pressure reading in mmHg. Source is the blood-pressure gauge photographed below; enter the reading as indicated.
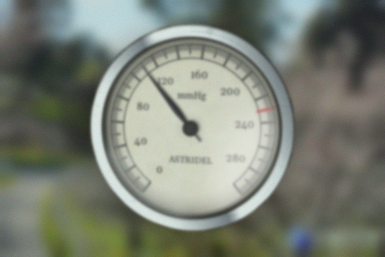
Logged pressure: 110 mmHg
